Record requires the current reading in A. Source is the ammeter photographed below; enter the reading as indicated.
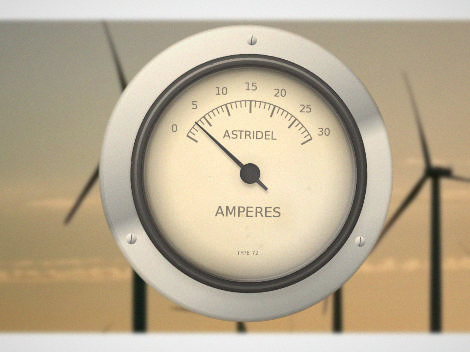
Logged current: 3 A
